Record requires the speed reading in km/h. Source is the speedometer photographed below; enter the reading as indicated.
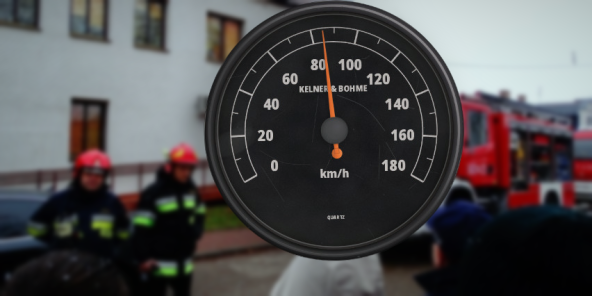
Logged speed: 85 km/h
